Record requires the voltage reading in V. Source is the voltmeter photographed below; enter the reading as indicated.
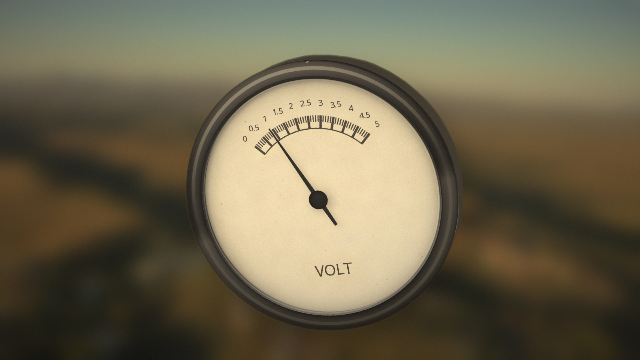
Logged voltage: 1 V
